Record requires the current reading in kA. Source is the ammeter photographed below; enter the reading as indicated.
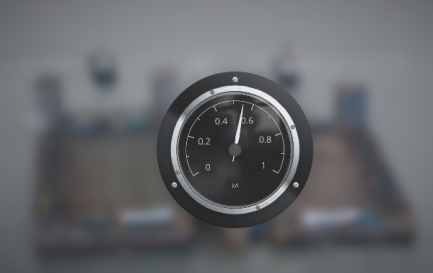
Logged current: 0.55 kA
